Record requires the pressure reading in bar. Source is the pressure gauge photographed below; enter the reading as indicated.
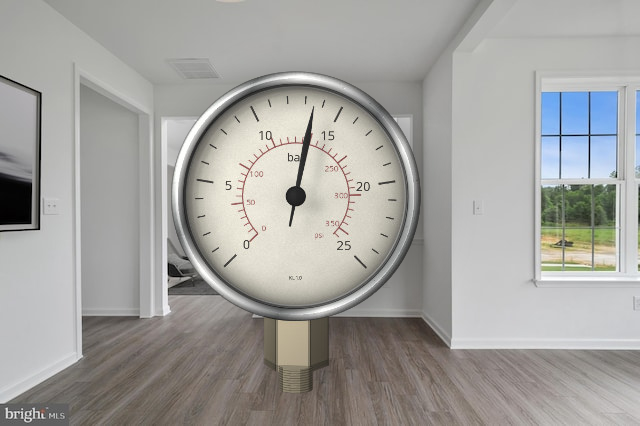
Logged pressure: 13.5 bar
